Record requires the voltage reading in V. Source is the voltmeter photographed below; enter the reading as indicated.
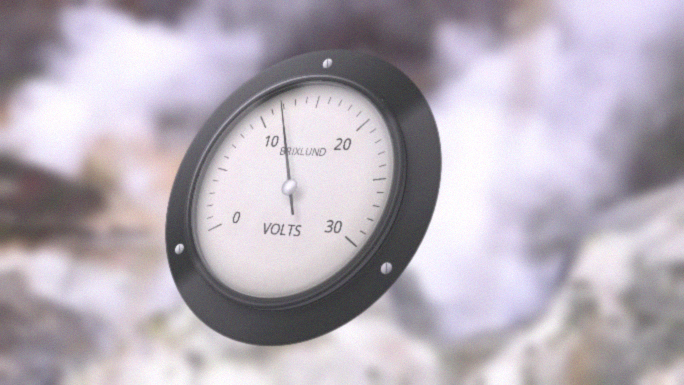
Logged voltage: 12 V
